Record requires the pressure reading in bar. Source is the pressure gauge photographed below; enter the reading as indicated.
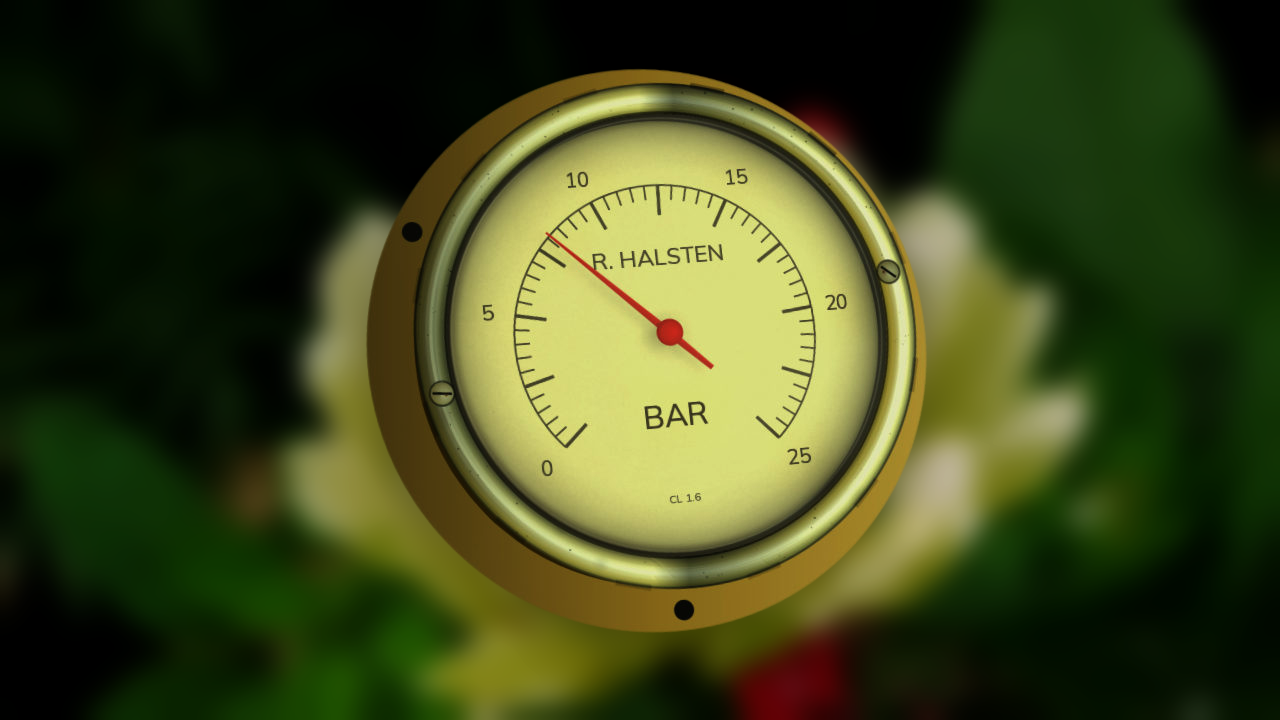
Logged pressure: 8 bar
